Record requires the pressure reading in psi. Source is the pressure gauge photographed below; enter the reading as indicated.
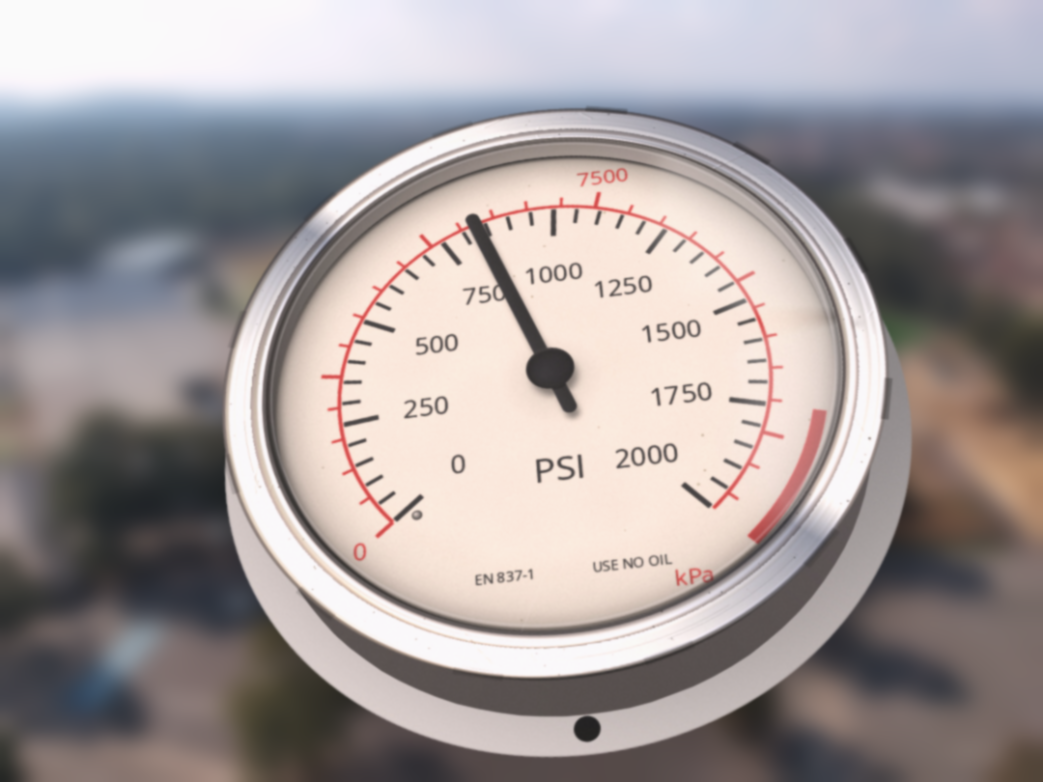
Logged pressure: 825 psi
